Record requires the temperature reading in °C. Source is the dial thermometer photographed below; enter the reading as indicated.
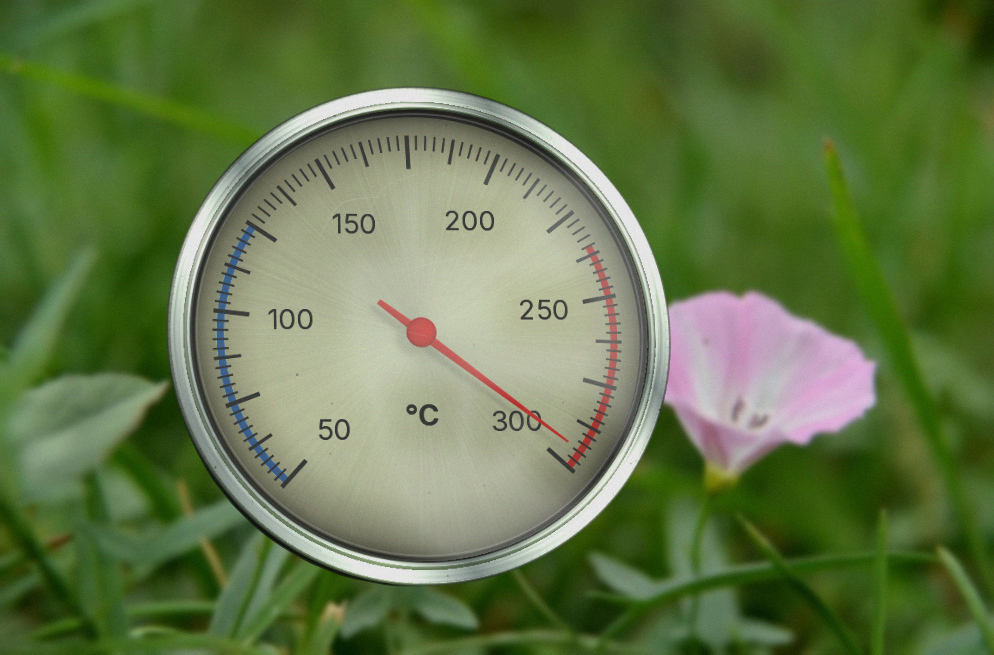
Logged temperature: 295 °C
